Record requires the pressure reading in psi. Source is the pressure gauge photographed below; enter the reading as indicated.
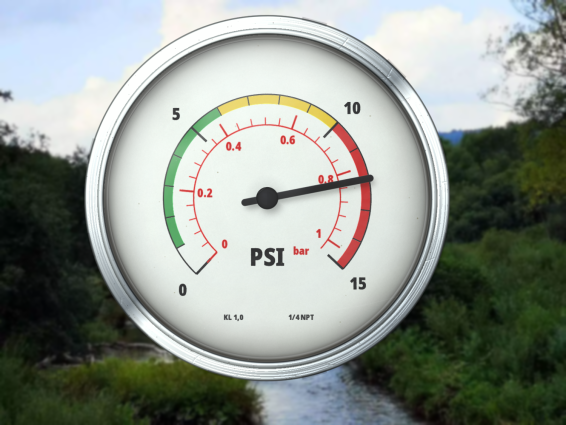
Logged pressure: 12 psi
